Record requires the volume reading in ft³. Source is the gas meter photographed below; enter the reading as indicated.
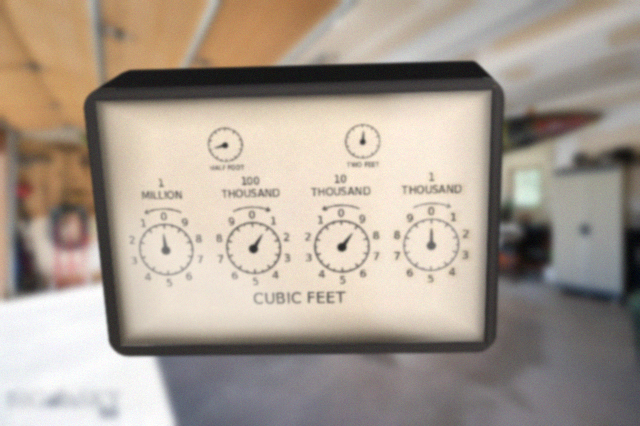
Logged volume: 9000 ft³
